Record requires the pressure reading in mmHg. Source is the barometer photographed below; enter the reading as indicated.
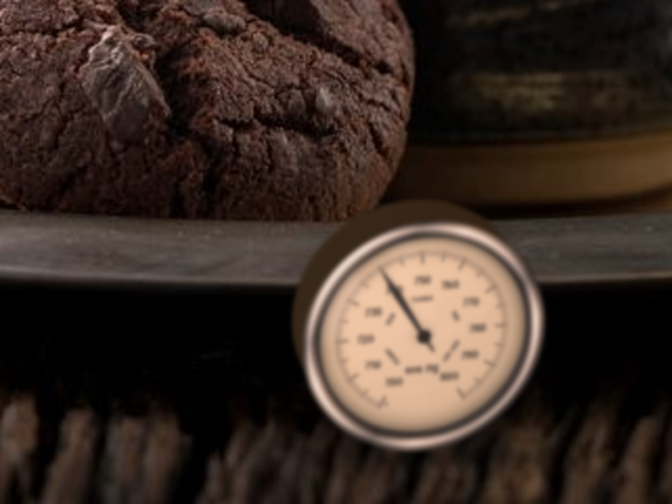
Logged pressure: 740 mmHg
